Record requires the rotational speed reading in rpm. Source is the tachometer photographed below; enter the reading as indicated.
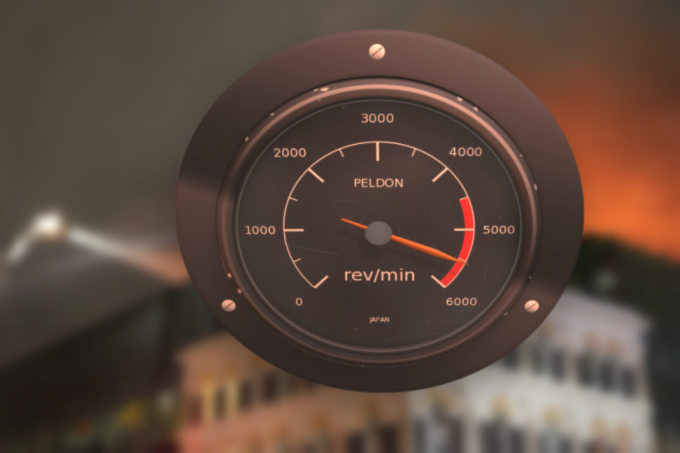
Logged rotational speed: 5500 rpm
